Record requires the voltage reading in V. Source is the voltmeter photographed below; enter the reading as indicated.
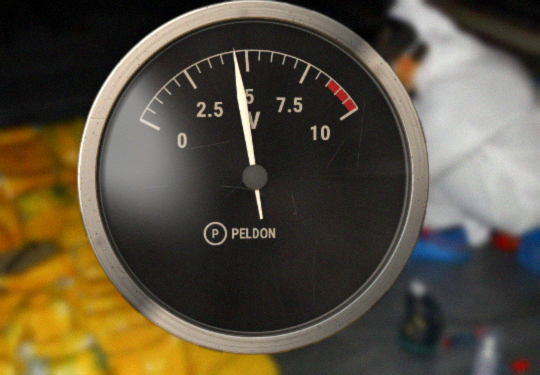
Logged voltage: 4.5 V
